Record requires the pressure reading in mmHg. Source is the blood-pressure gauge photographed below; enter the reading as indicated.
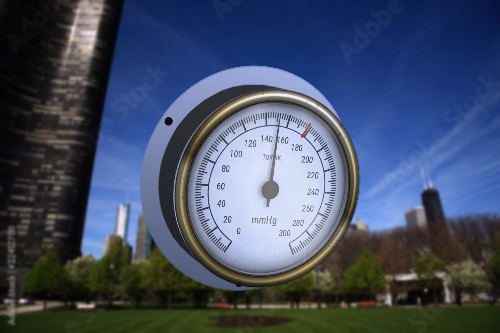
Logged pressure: 150 mmHg
